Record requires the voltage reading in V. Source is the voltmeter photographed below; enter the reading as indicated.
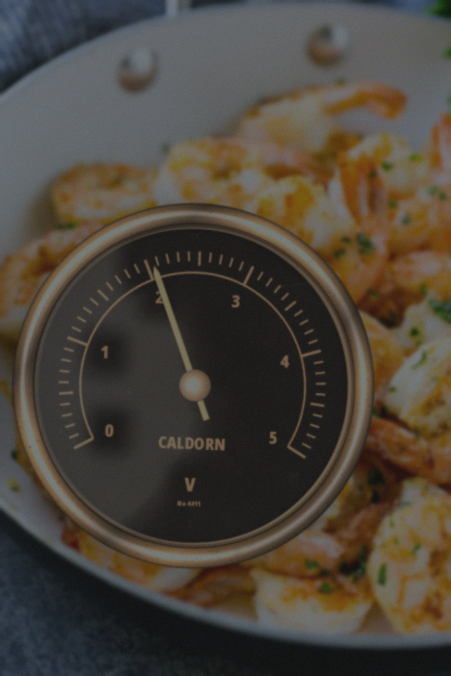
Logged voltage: 2.05 V
